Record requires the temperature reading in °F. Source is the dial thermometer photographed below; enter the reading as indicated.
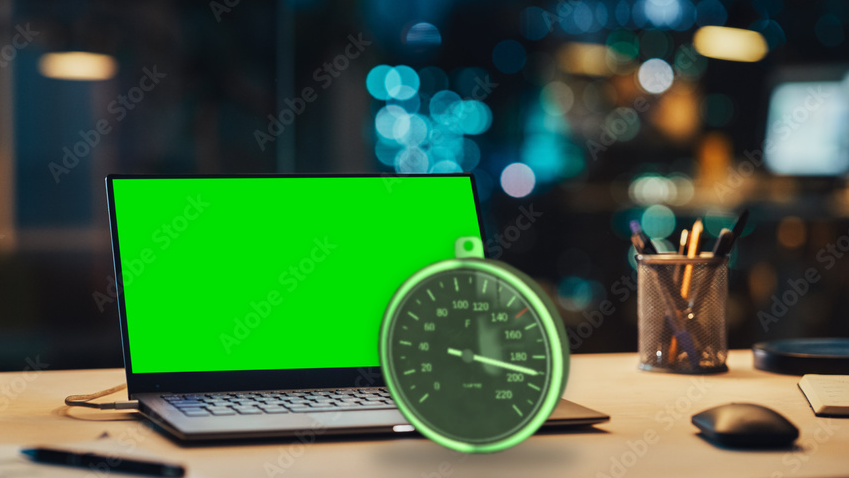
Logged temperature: 190 °F
